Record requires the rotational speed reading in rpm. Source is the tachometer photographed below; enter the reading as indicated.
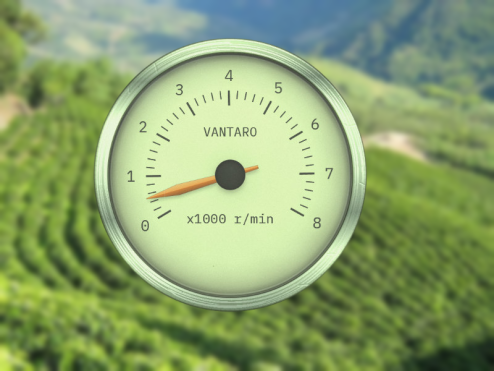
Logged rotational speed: 500 rpm
